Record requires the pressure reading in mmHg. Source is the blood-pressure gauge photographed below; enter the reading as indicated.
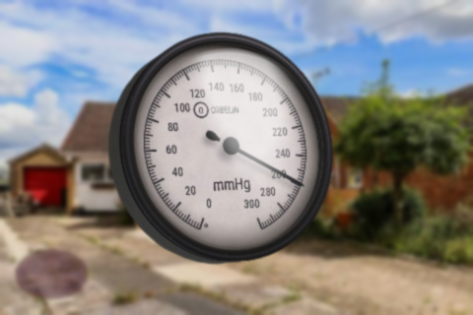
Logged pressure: 260 mmHg
